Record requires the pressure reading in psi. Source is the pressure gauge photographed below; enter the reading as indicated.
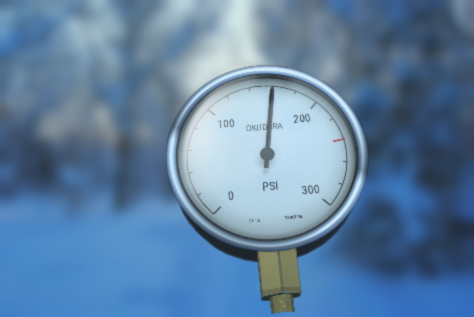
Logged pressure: 160 psi
